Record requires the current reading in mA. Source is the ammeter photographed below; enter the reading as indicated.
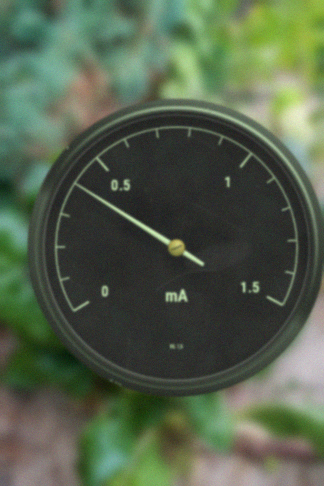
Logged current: 0.4 mA
